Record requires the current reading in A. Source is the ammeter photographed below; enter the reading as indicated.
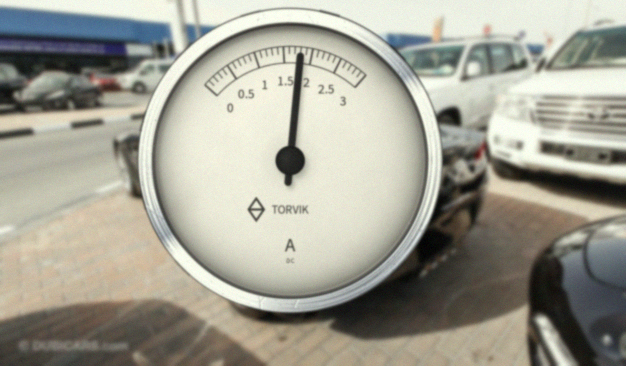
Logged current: 1.8 A
